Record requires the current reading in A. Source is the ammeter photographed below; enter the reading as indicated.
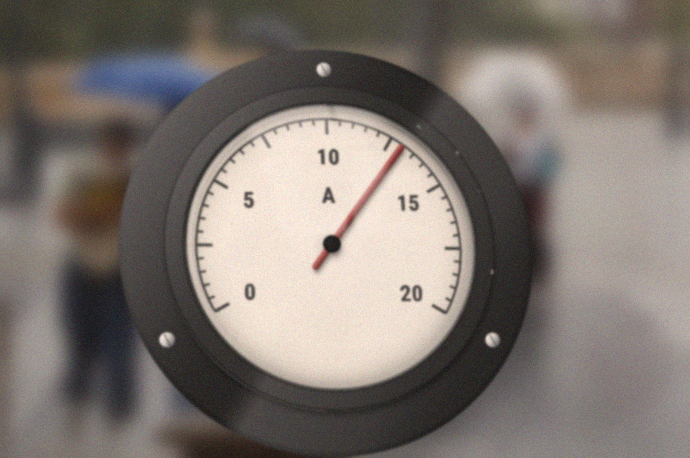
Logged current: 13 A
